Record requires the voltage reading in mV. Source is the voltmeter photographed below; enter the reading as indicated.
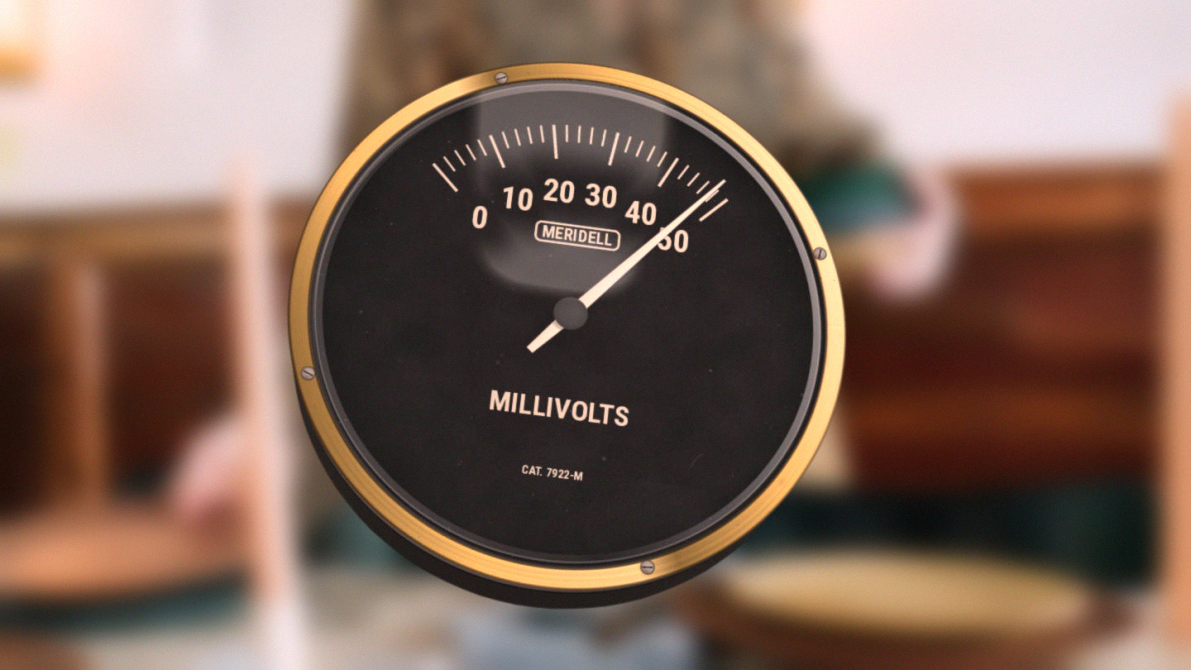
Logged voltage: 48 mV
